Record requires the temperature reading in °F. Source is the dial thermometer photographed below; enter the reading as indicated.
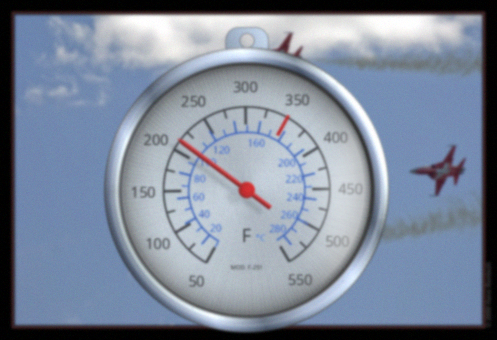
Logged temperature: 212.5 °F
